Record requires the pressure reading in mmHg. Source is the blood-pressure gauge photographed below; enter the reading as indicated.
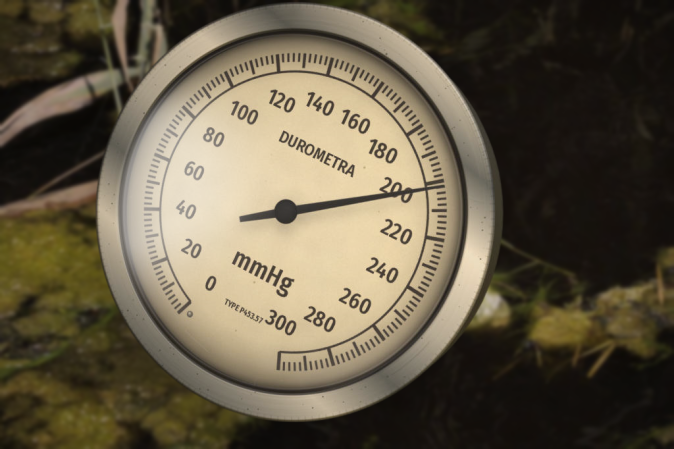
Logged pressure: 202 mmHg
